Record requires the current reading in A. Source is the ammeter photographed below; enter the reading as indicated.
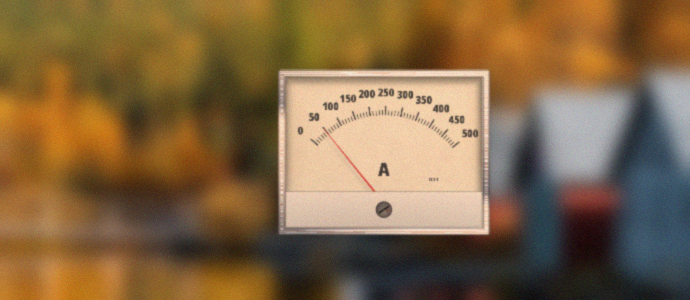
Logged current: 50 A
